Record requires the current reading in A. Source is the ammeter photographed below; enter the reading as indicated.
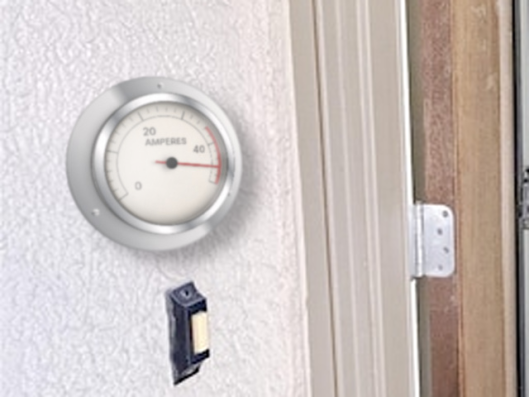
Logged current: 46 A
